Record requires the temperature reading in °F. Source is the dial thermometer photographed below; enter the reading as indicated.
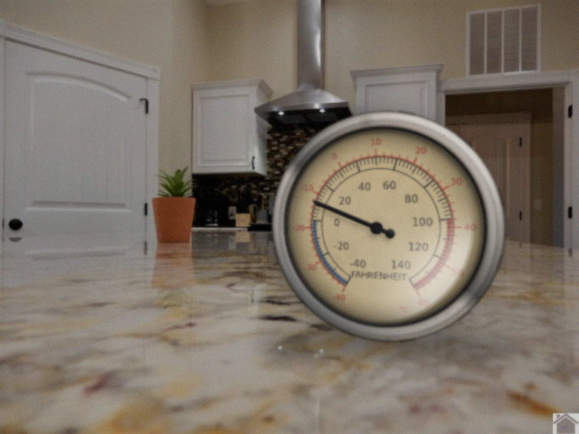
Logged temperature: 10 °F
